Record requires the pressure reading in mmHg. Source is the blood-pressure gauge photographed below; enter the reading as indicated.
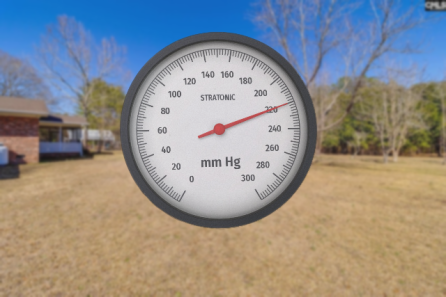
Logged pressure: 220 mmHg
